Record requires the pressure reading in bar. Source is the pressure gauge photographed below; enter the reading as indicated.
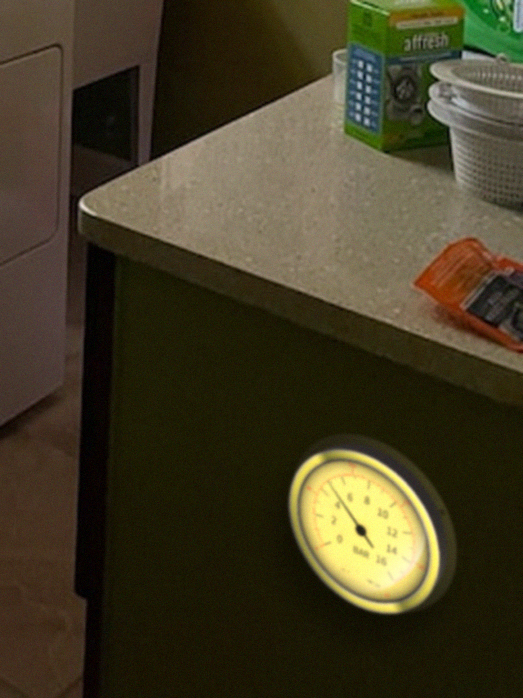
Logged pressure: 5 bar
